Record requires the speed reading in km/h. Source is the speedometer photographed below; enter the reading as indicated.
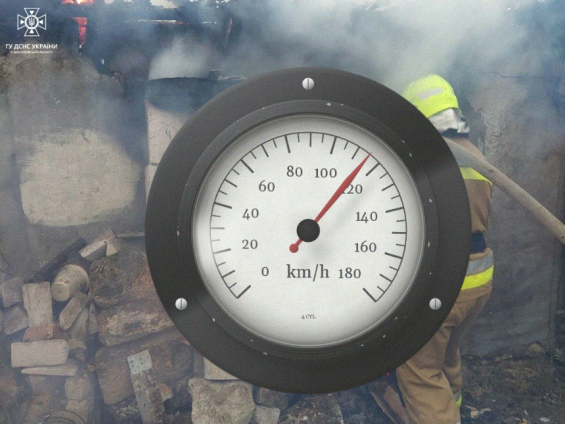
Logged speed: 115 km/h
